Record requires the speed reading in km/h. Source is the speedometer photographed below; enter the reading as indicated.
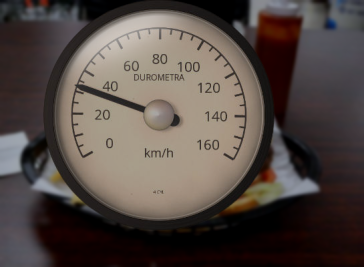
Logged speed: 32.5 km/h
